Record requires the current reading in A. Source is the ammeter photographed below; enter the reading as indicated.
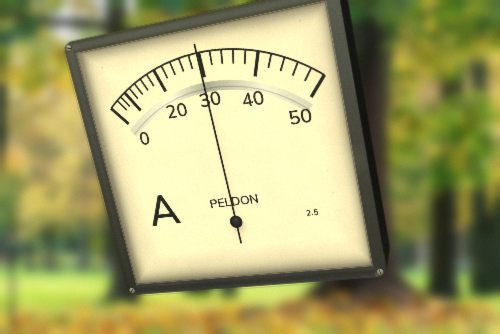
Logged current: 30 A
